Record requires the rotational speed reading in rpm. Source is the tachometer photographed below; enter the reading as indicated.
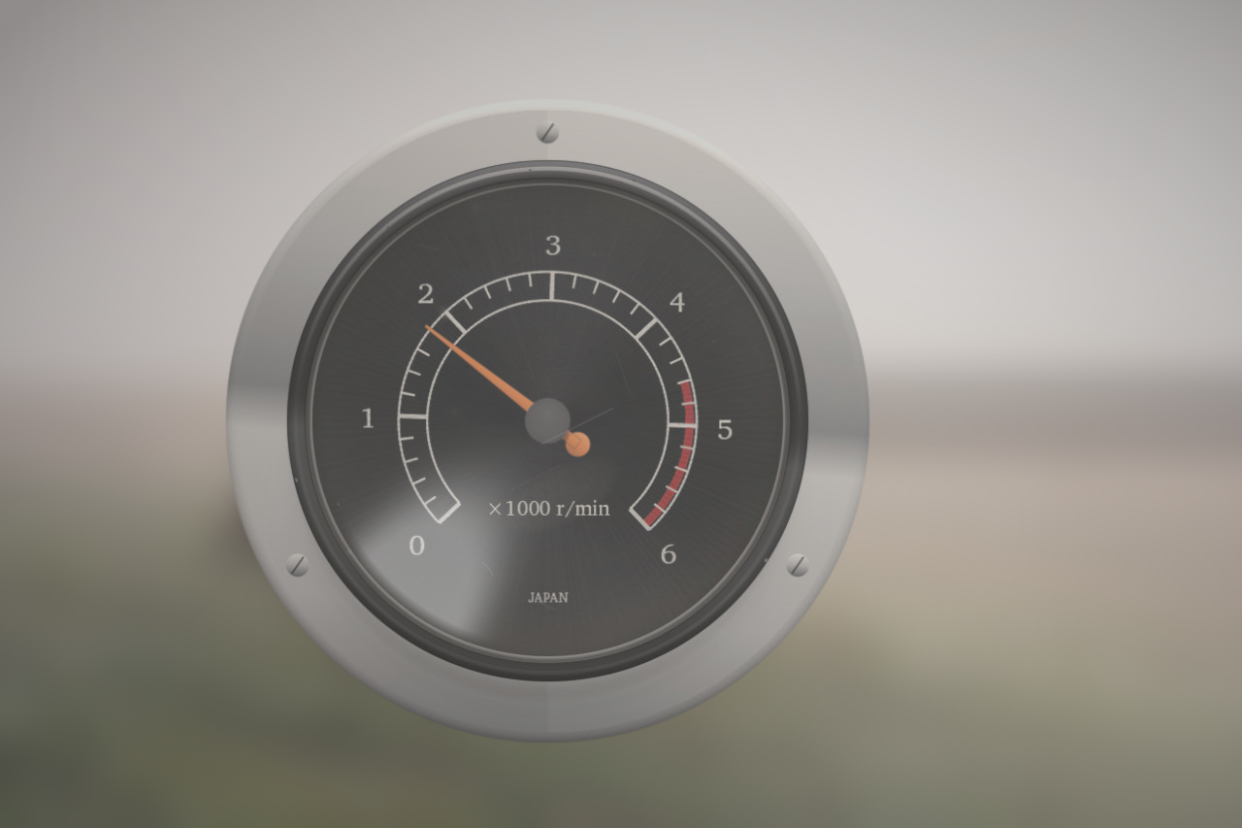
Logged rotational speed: 1800 rpm
